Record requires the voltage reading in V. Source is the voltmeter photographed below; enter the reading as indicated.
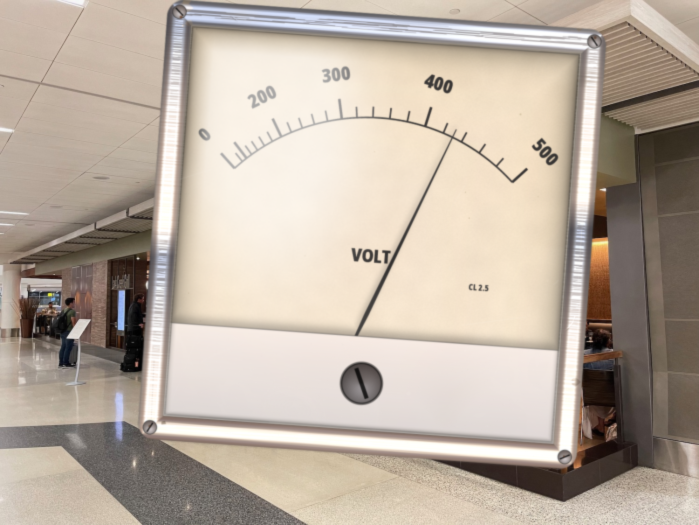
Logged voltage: 430 V
